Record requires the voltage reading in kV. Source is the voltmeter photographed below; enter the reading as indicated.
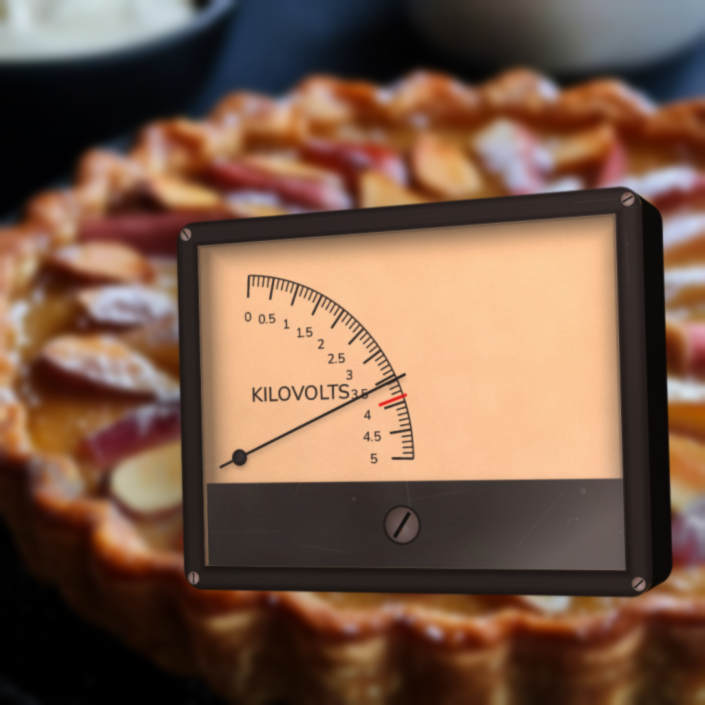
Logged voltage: 3.6 kV
